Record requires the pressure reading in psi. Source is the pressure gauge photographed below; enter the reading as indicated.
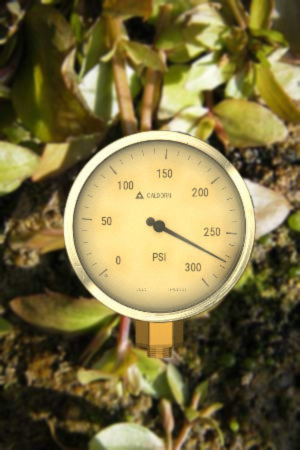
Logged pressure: 275 psi
